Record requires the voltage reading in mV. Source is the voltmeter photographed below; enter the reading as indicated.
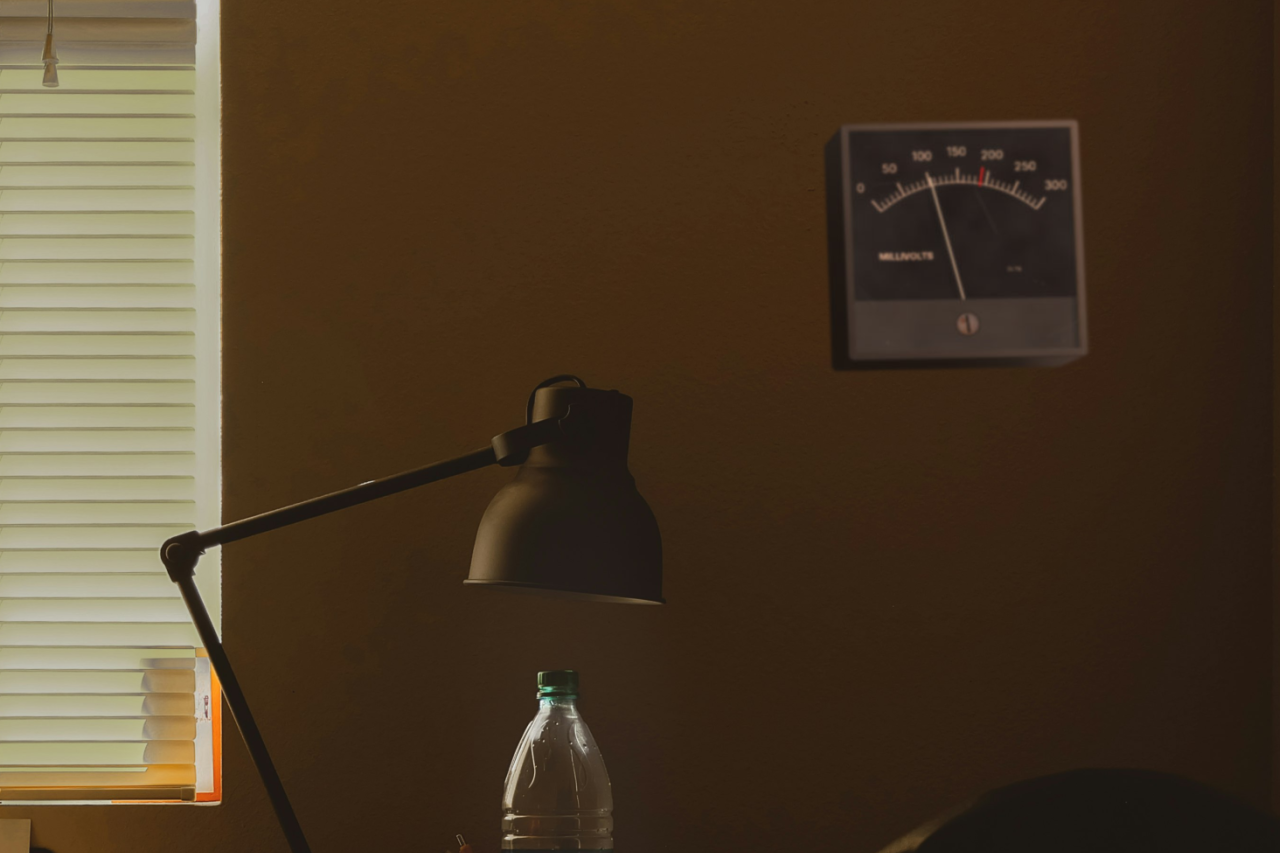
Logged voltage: 100 mV
